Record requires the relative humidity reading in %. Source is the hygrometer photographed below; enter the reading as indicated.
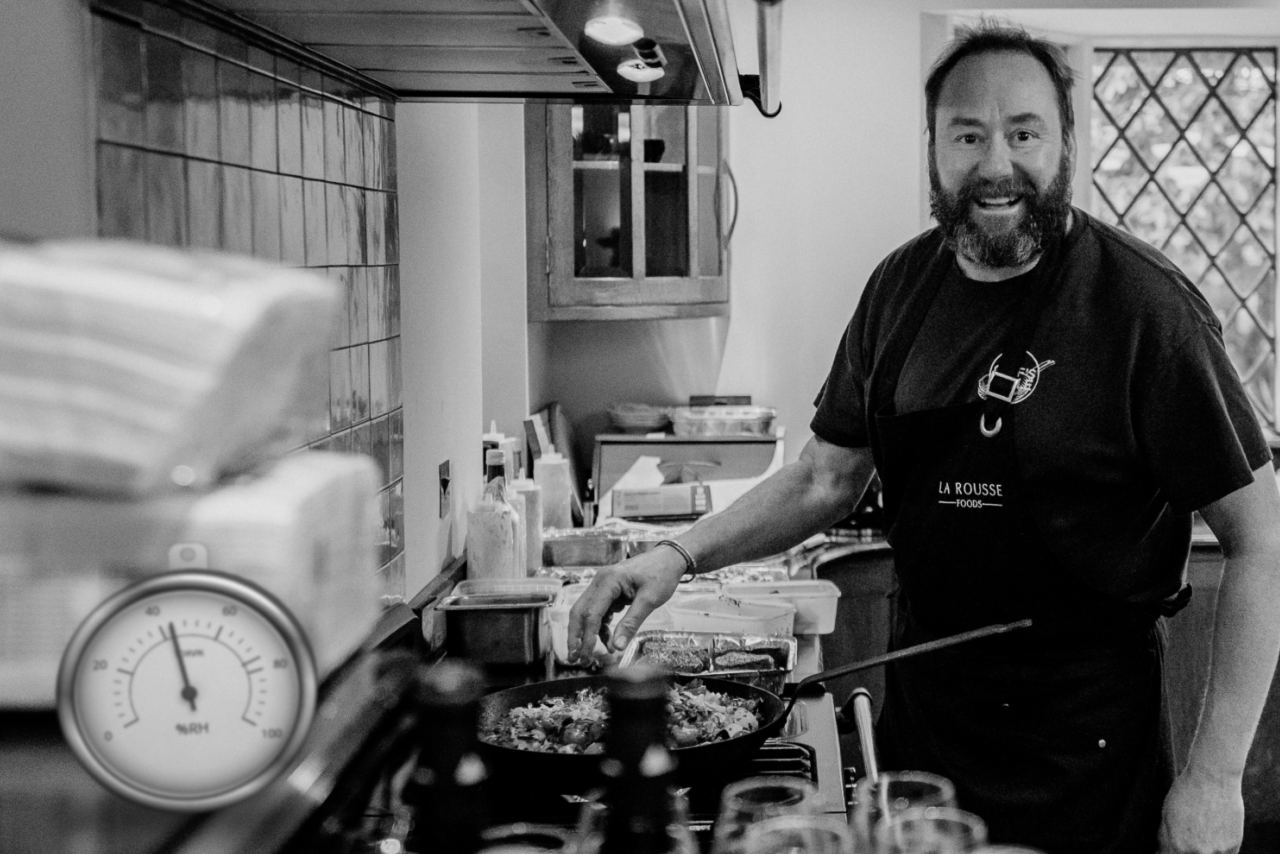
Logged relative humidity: 44 %
